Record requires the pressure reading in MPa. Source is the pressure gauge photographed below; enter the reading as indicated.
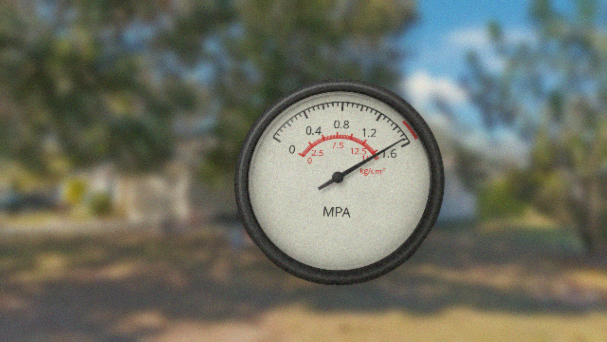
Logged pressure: 1.55 MPa
